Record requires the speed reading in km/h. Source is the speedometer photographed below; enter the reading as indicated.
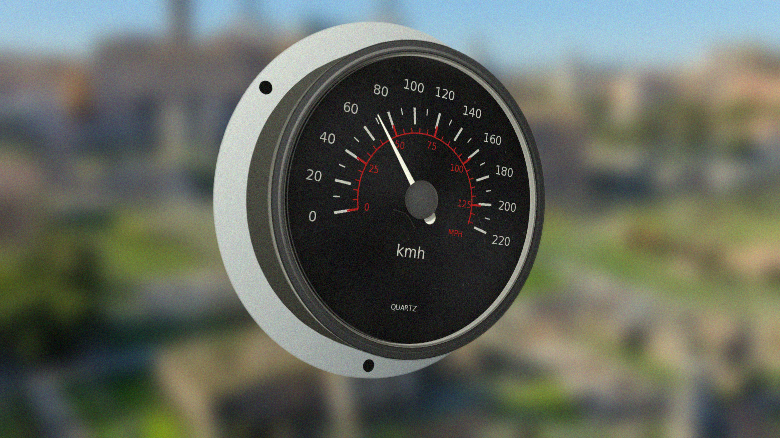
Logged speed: 70 km/h
